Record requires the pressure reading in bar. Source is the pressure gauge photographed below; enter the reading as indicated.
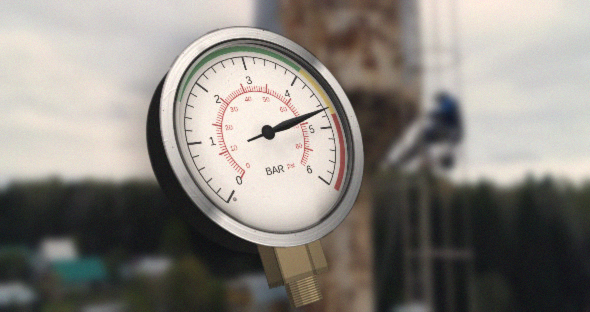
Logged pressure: 4.7 bar
